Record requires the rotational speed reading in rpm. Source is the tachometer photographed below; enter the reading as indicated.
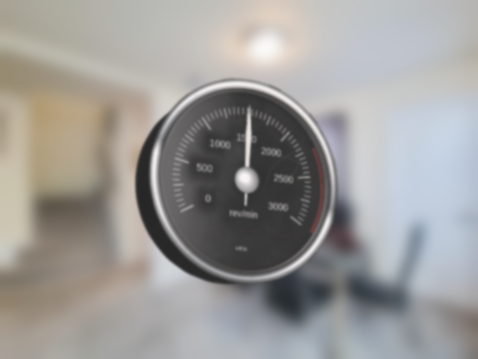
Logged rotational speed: 1500 rpm
